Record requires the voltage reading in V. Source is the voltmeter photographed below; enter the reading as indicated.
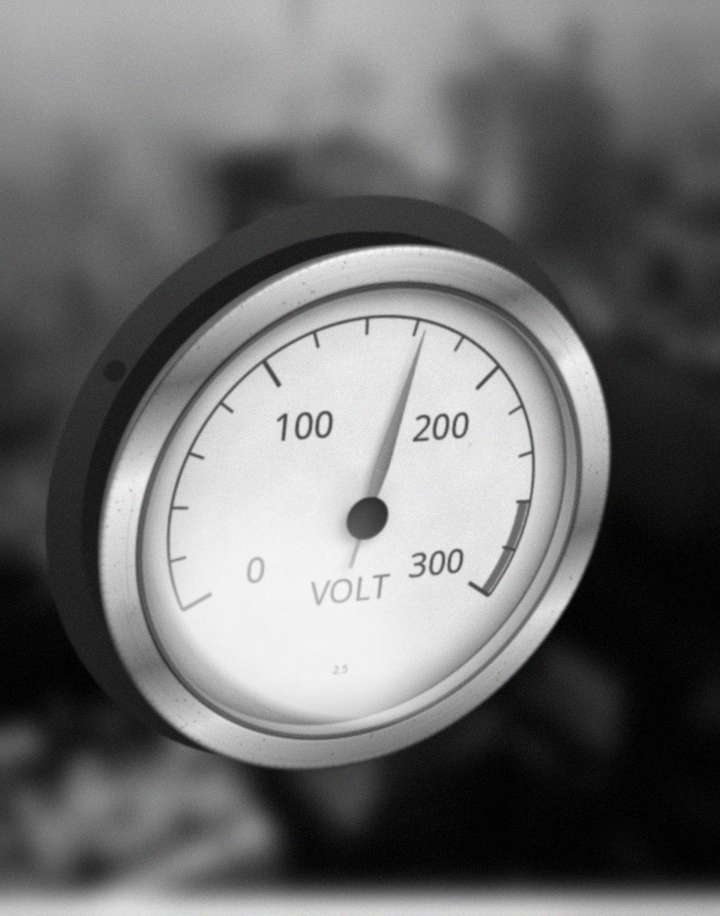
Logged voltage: 160 V
